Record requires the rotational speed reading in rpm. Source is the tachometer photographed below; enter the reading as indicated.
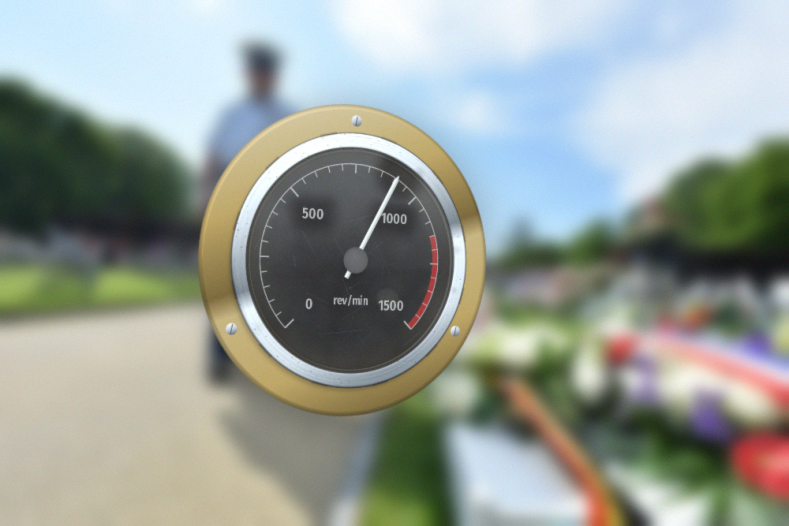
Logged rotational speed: 900 rpm
